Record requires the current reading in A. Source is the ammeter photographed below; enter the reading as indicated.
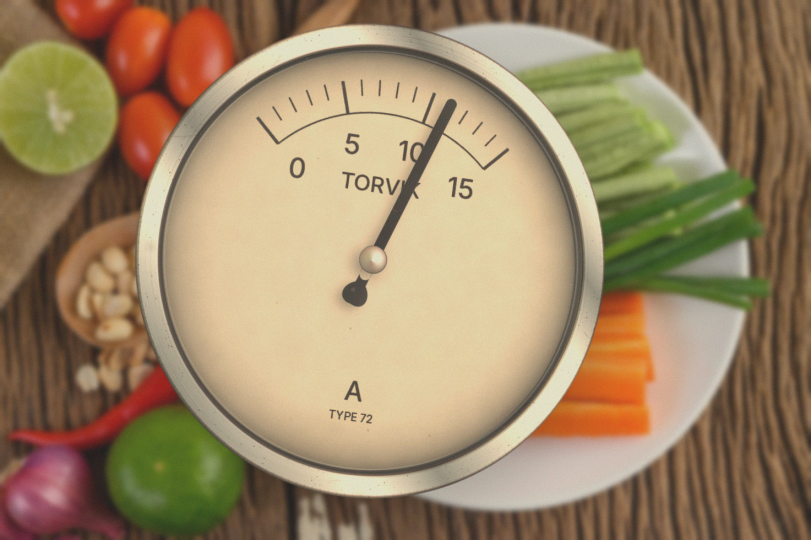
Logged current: 11 A
